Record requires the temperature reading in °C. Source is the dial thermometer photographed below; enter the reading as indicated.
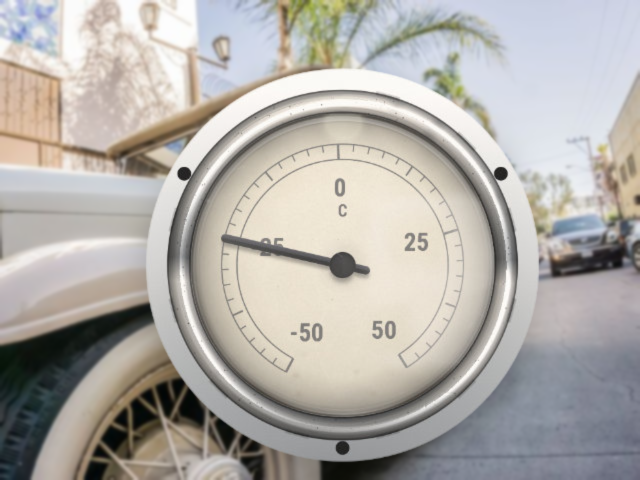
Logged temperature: -25 °C
